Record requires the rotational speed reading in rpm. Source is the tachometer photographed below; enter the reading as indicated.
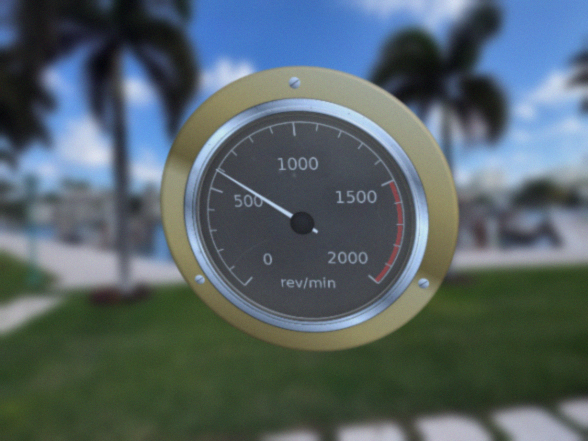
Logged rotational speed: 600 rpm
